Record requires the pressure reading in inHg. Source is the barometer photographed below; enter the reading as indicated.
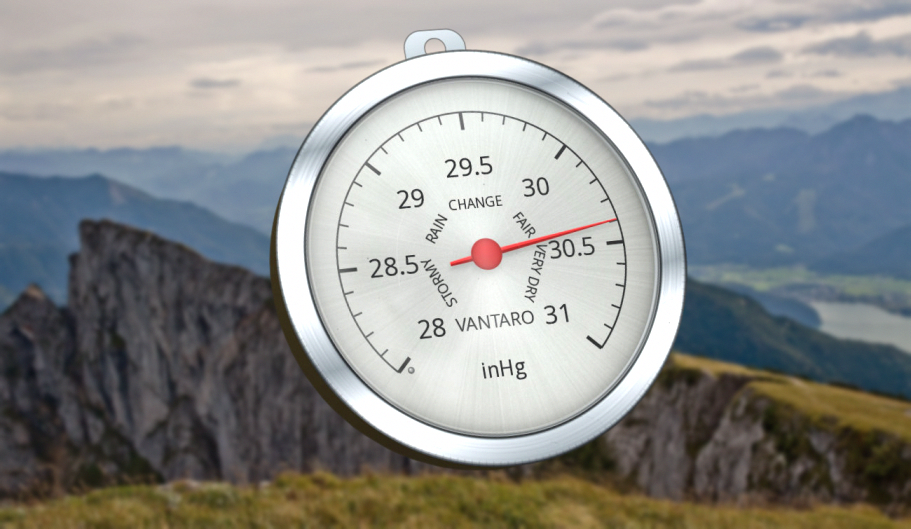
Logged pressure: 30.4 inHg
